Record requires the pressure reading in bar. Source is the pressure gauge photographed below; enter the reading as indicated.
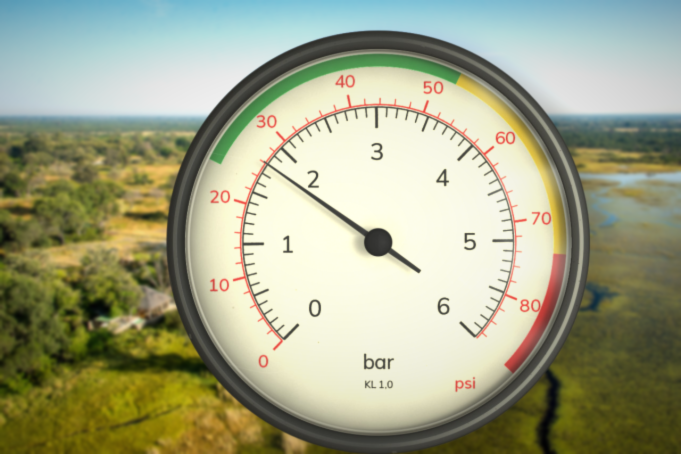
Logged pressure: 1.8 bar
